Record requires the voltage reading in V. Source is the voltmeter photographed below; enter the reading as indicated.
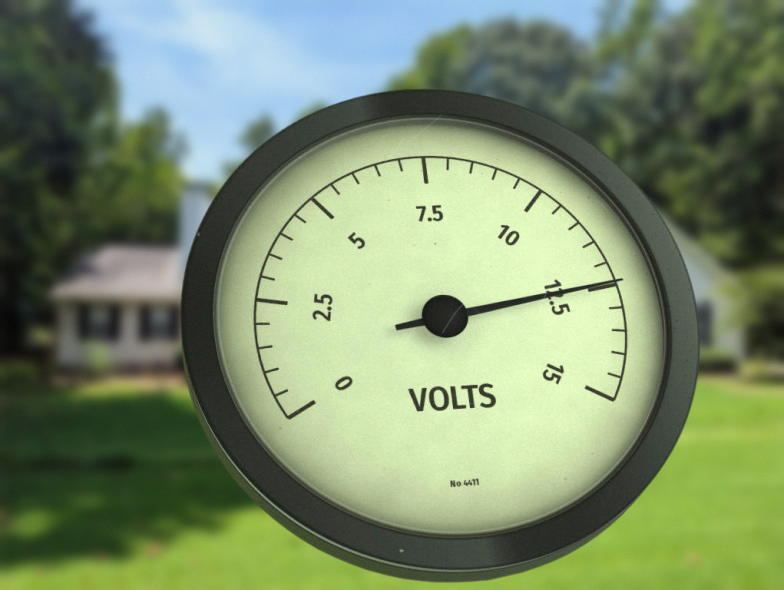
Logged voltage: 12.5 V
